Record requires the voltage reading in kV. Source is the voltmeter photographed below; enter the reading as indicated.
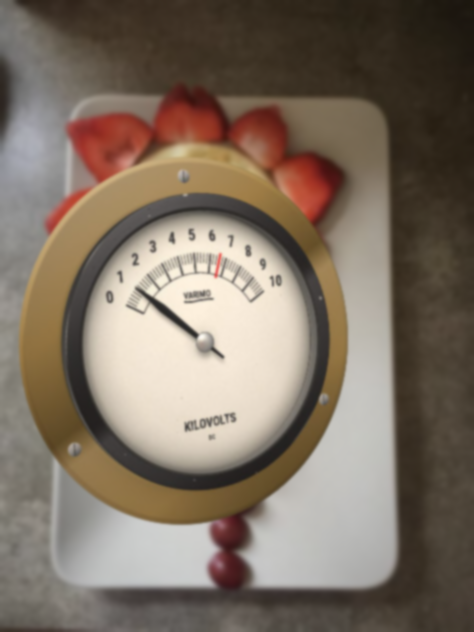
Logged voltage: 1 kV
